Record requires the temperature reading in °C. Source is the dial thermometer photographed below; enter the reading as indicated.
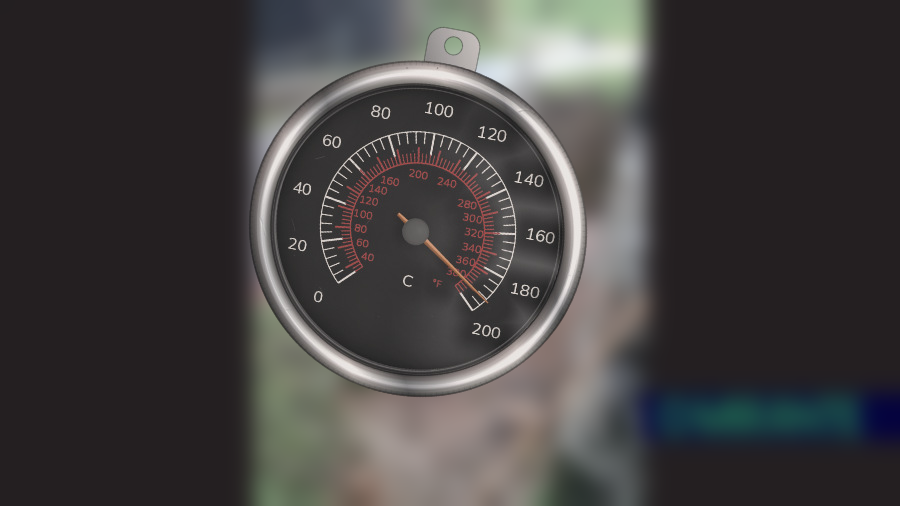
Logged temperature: 192 °C
